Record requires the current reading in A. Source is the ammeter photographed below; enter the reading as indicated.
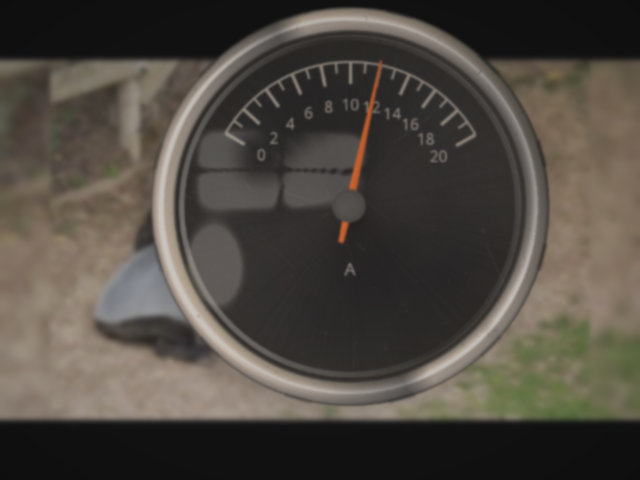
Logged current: 12 A
